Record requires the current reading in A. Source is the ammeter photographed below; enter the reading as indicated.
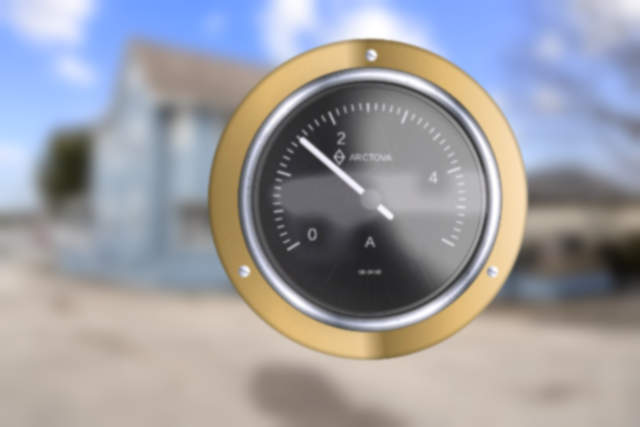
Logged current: 1.5 A
